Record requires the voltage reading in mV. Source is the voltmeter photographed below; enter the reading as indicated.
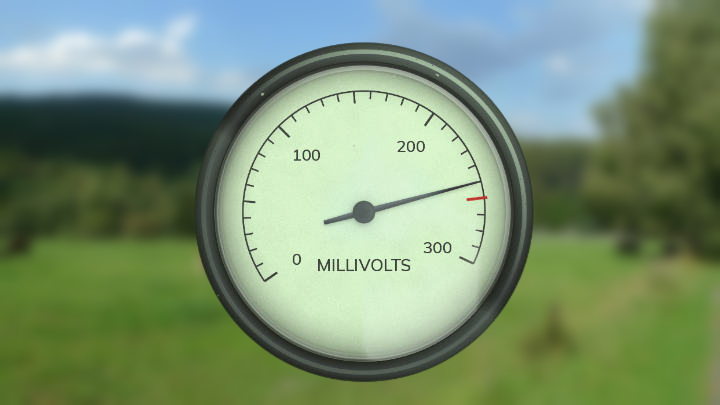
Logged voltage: 250 mV
